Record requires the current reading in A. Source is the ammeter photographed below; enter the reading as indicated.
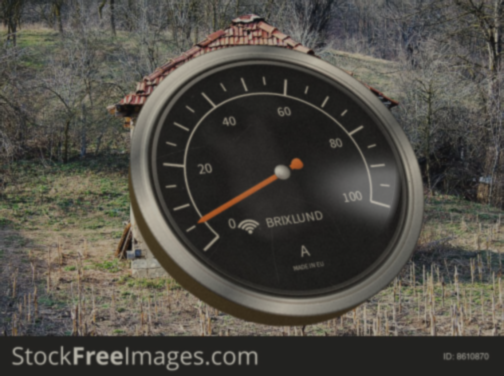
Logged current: 5 A
